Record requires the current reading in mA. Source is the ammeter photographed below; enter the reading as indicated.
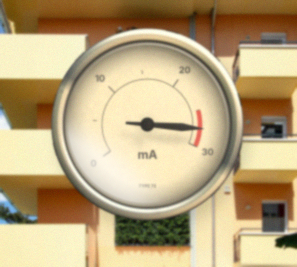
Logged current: 27.5 mA
